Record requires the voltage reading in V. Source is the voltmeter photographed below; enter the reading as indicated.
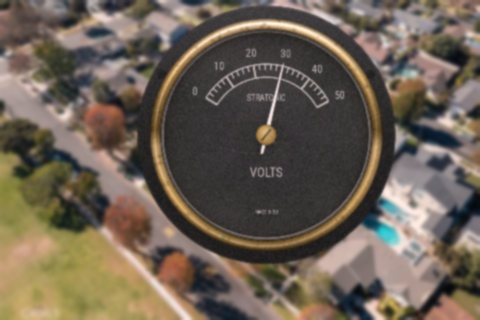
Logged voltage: 30 V
